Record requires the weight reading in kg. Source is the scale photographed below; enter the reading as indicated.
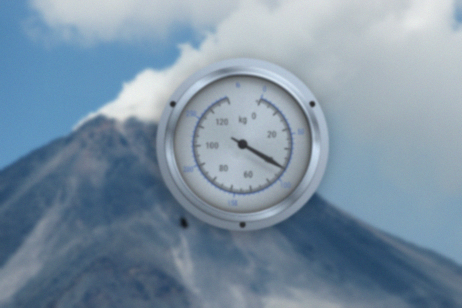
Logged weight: 40 kg
